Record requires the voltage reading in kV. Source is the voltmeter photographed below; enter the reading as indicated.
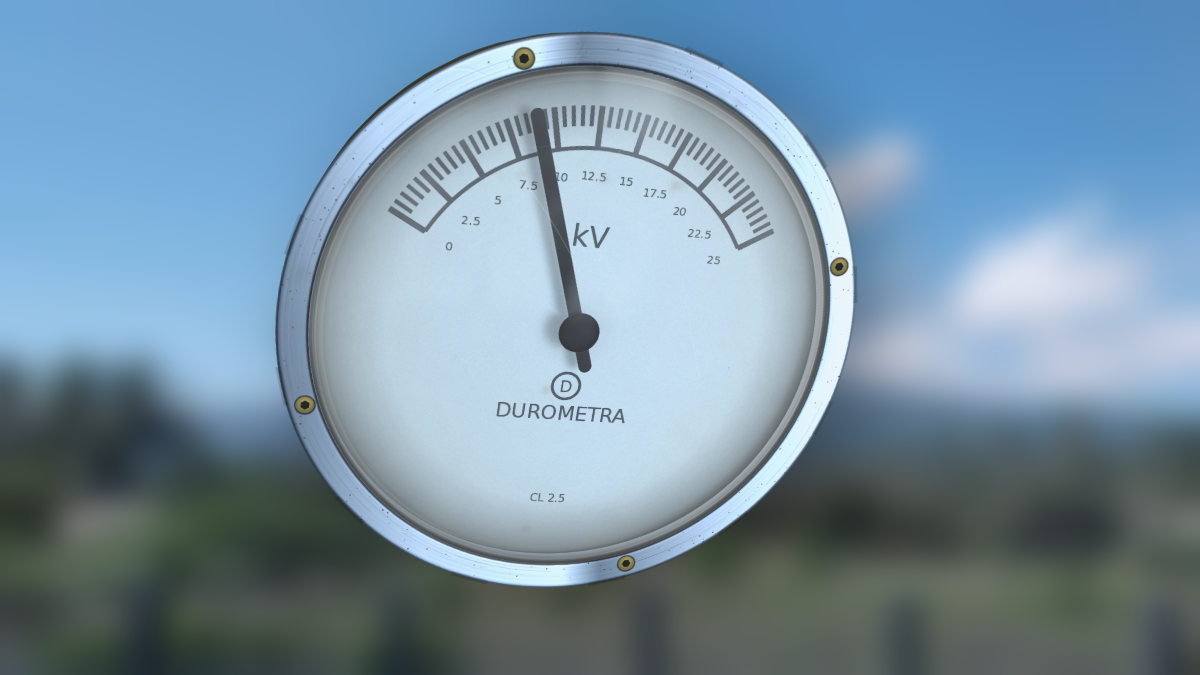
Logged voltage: 9 kV
